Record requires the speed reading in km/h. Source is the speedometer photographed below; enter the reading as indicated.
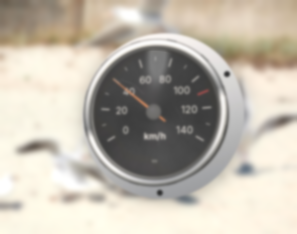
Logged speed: 40 km/h
